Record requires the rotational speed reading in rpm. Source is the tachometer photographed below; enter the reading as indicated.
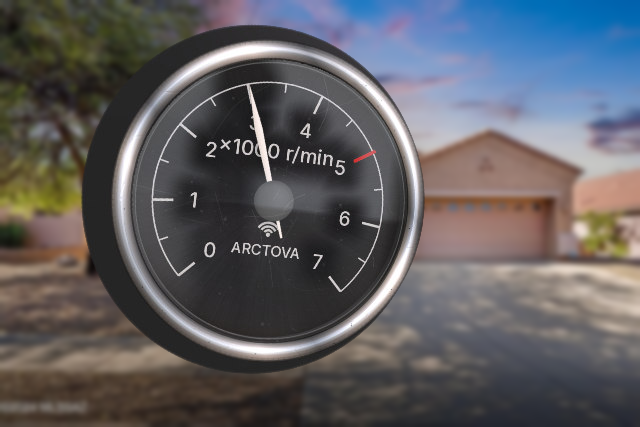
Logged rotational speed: 3000 rpm
